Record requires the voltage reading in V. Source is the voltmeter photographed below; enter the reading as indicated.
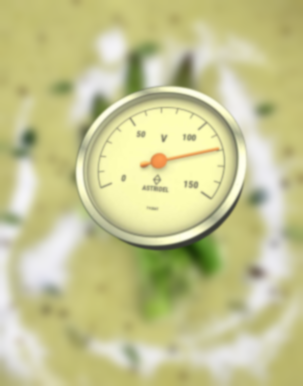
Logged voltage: 120 V
